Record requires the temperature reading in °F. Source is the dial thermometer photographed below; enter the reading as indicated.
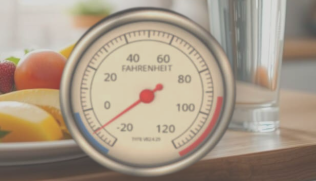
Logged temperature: -10 °F
